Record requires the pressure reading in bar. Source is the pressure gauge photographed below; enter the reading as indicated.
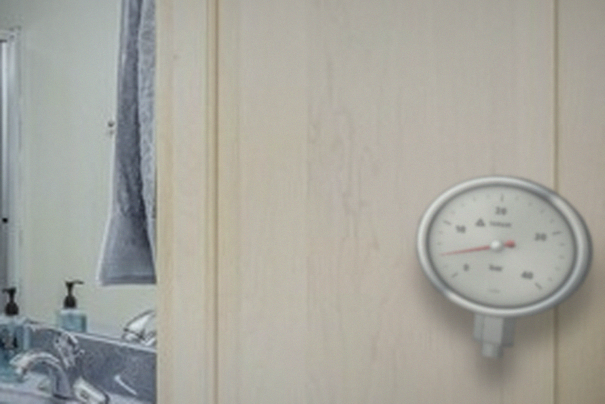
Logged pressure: 4 bar
